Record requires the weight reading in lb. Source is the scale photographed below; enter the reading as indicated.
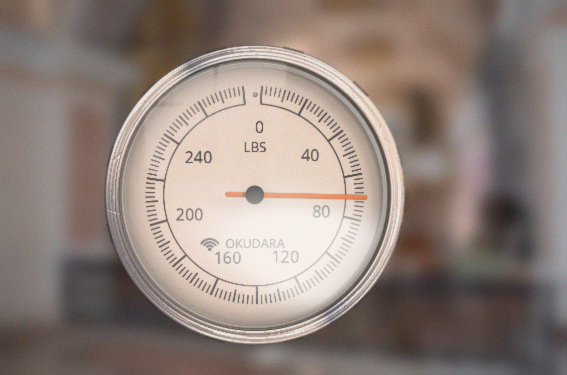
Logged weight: 70 lb
